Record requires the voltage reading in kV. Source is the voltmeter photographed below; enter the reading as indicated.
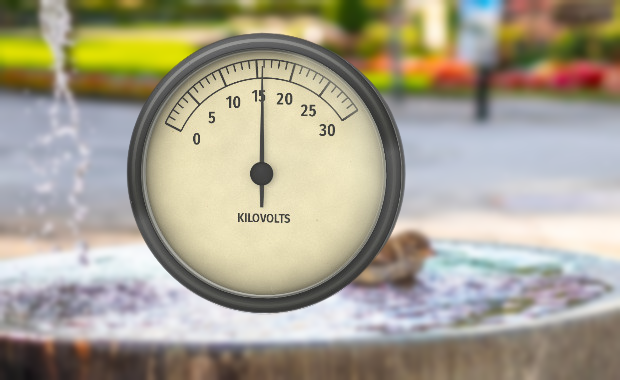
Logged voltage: 16 kV
